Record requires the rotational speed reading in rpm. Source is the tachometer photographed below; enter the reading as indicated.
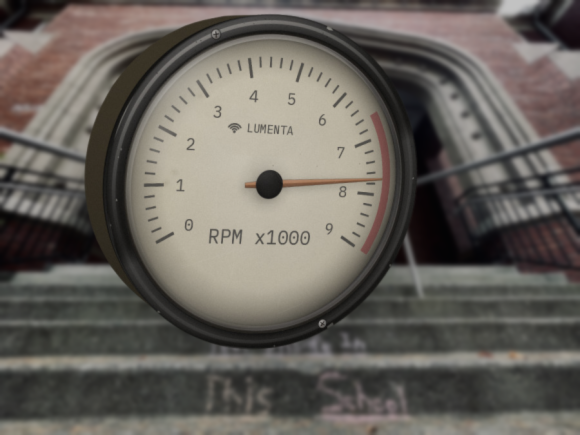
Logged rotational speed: 7700 rpm
